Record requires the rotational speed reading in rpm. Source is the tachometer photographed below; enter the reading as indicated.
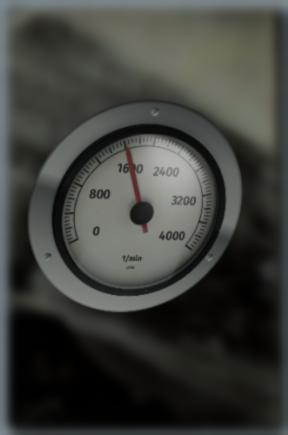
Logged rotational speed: 1600 rpm
